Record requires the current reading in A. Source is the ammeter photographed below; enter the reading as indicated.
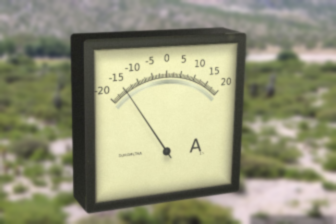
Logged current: -15 A
